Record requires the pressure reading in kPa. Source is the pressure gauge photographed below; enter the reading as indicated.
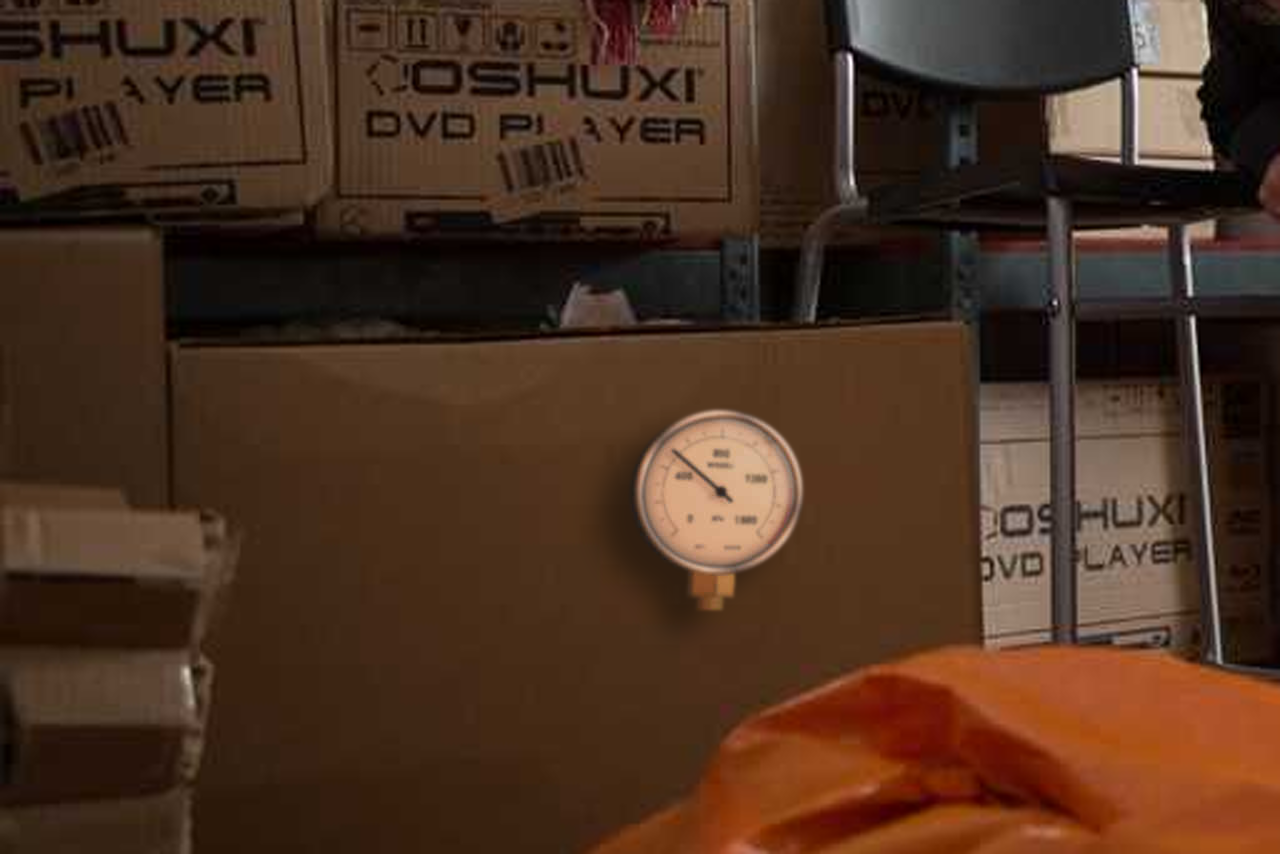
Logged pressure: 500 kPa
